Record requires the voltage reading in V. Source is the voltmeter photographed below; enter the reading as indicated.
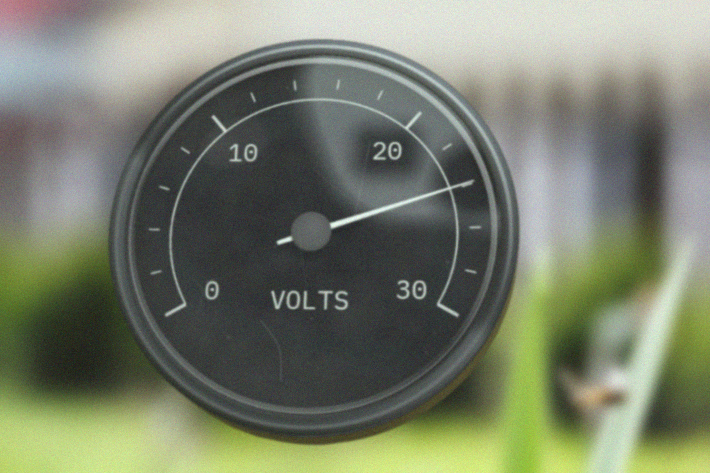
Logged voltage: 24 V
